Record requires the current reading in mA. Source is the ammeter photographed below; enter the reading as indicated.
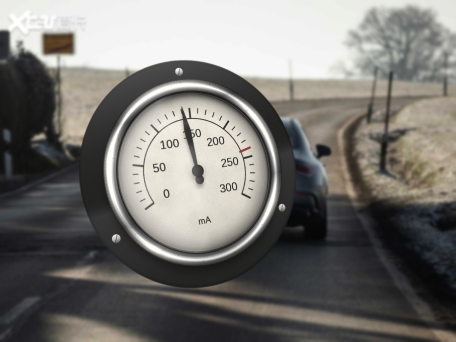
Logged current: 140 mA
